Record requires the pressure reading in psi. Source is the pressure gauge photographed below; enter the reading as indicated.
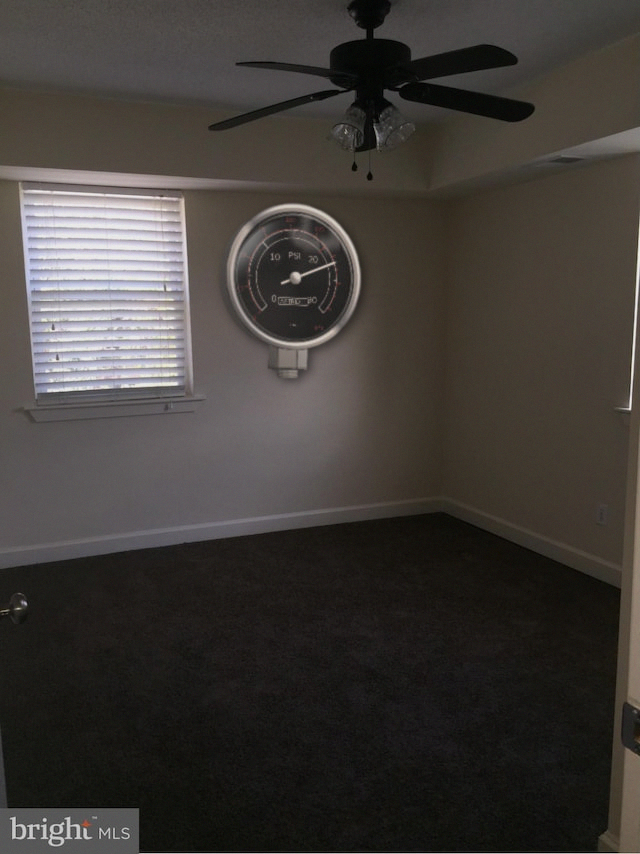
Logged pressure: 22.5 psi
